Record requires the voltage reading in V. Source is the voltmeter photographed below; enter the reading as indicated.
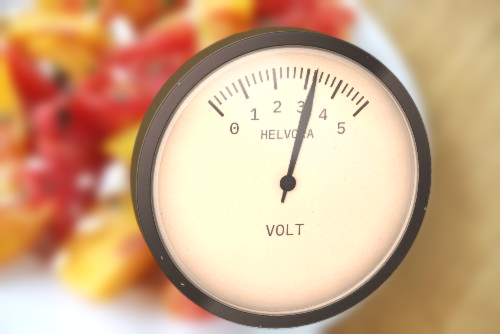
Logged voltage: 3.2 V
